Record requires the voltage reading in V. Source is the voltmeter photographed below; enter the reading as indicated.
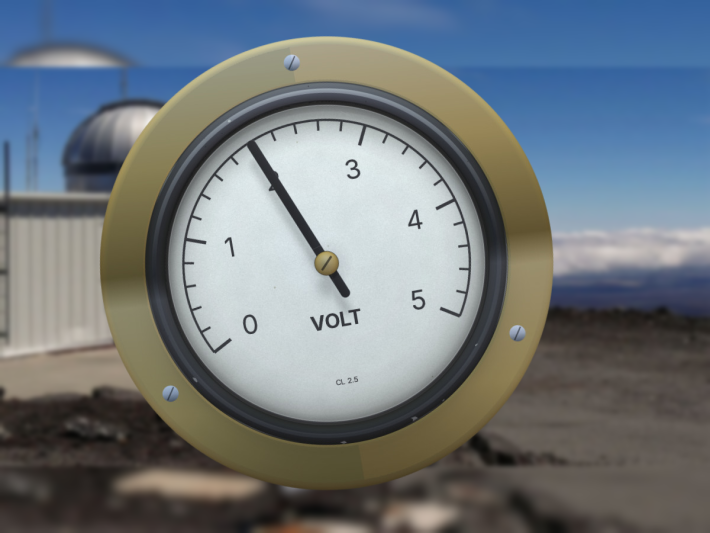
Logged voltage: 2 V
